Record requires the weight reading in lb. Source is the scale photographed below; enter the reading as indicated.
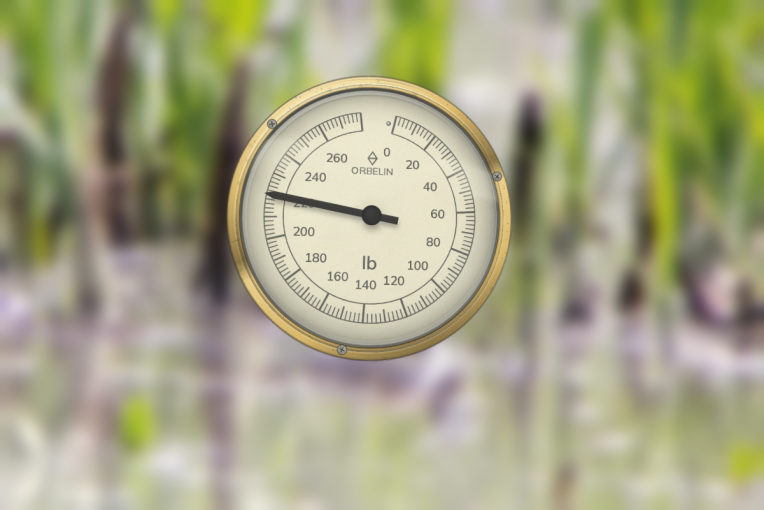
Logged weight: 220 lb
